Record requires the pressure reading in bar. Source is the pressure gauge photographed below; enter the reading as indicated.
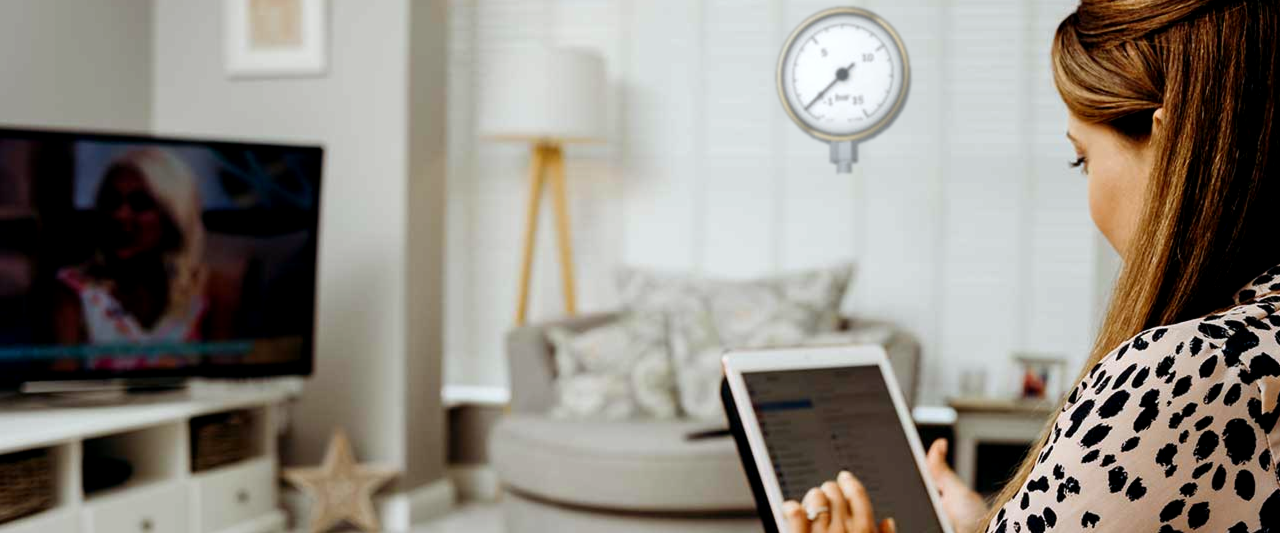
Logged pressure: 0 bar
